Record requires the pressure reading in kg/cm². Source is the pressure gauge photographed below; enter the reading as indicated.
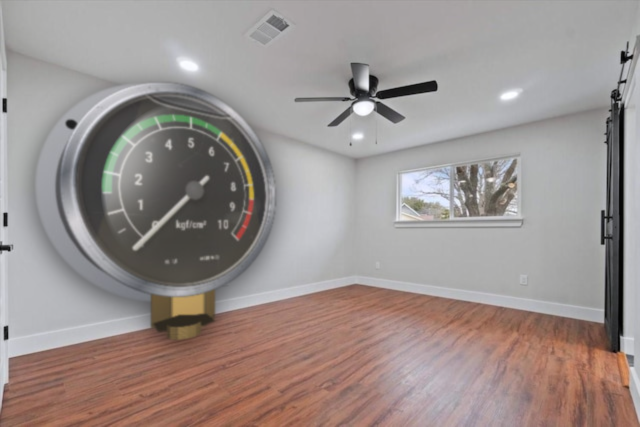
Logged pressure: 0 kg/cm²
